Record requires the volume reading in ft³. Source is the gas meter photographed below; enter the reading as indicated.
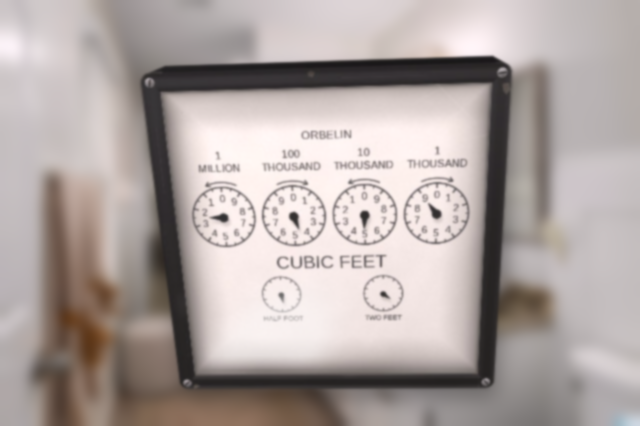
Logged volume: 244900 ft³
